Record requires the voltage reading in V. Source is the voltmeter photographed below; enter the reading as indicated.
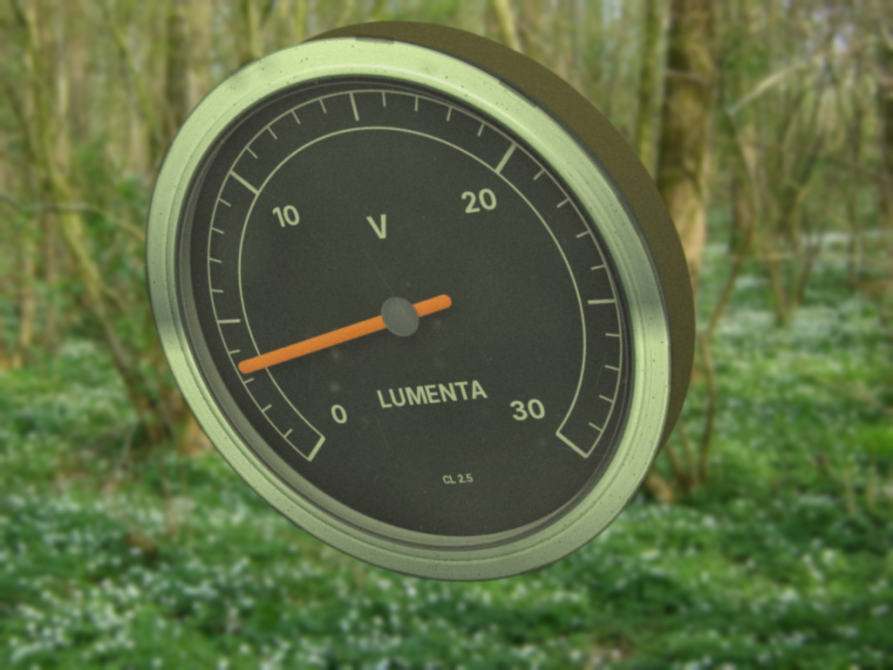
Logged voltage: 3.5 V
